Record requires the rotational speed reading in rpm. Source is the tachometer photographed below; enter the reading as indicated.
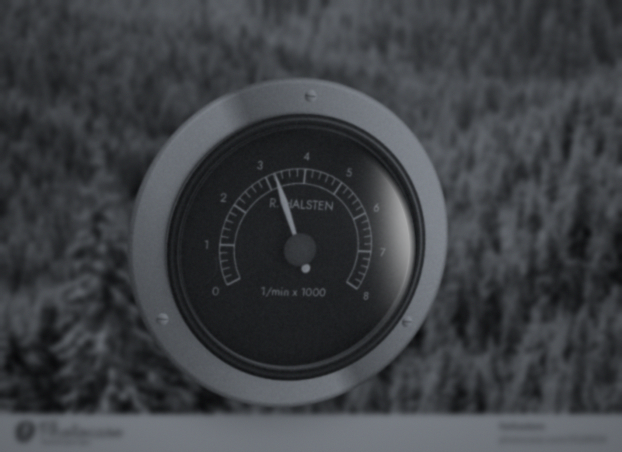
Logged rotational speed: 3200 rpm
